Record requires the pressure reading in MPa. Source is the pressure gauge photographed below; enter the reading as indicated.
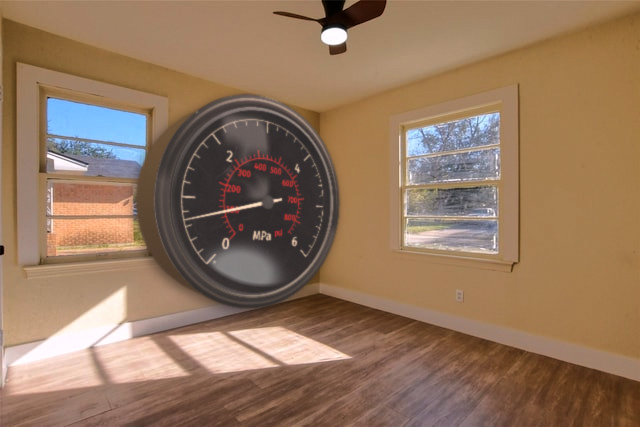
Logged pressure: 0.7 MPa
